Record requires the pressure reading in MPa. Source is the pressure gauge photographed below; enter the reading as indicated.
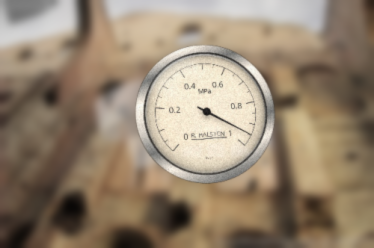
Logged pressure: 0.95 MPa
